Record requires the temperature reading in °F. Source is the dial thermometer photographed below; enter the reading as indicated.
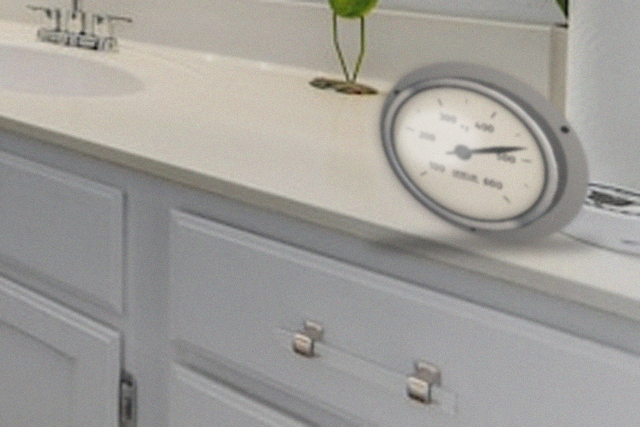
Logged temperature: 475 °F
